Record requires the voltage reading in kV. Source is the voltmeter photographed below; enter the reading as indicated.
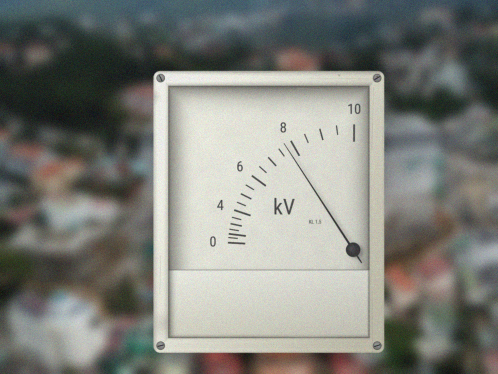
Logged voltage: 7.75 kV
